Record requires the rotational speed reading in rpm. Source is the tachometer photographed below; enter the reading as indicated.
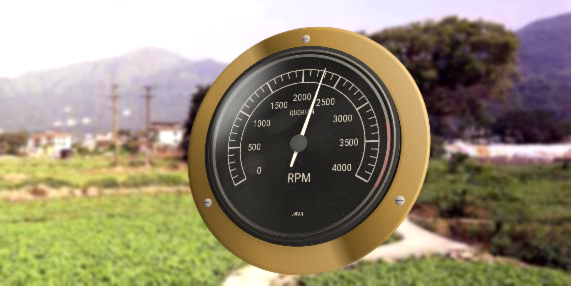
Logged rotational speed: 2300 rpm
